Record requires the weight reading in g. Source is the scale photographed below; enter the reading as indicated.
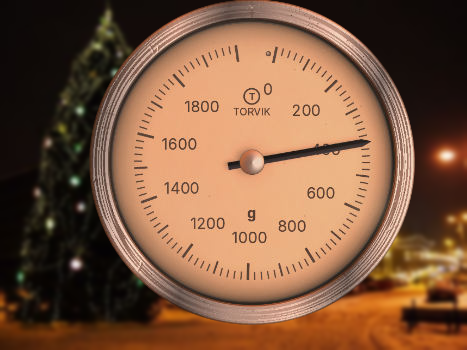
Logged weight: 400 g
